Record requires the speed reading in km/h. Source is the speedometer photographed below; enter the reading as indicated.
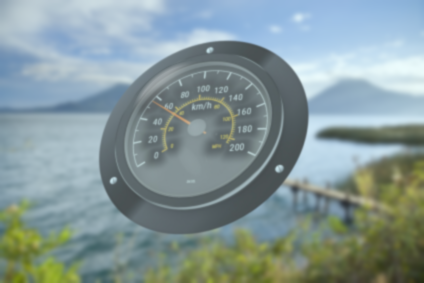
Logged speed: 55 km/h
